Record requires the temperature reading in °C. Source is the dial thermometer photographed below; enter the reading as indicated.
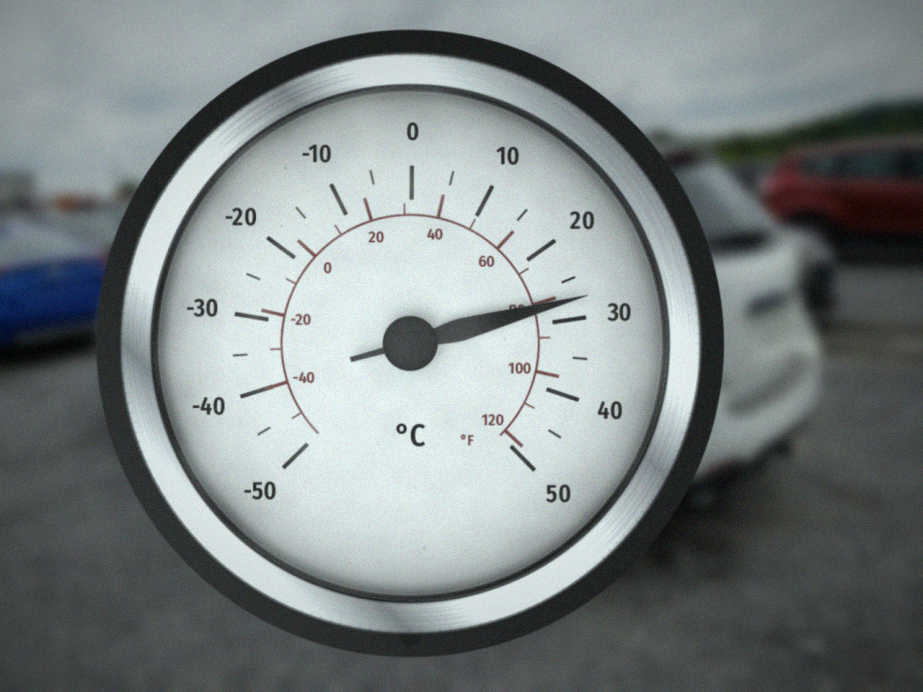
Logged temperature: 27.5 °C
